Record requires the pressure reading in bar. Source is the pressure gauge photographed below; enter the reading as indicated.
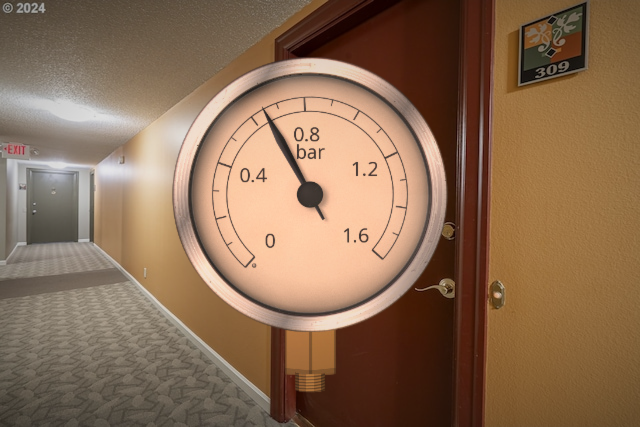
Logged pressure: 0.65 bar
